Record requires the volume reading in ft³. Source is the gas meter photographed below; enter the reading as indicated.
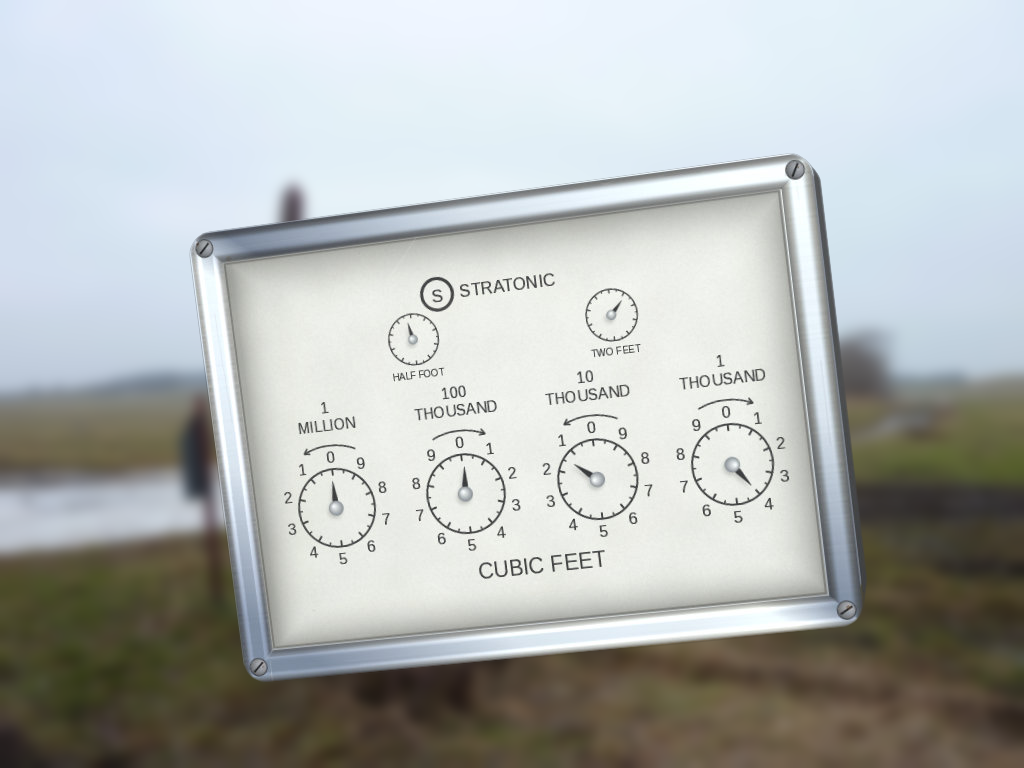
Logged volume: 1400 ft³
